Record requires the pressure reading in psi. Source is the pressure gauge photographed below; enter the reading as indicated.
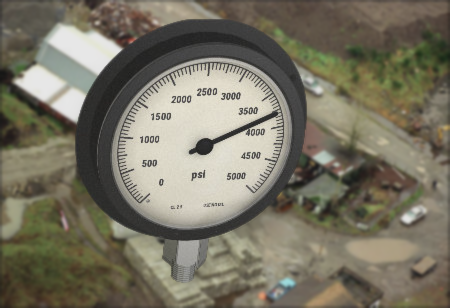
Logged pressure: 3750 psi
